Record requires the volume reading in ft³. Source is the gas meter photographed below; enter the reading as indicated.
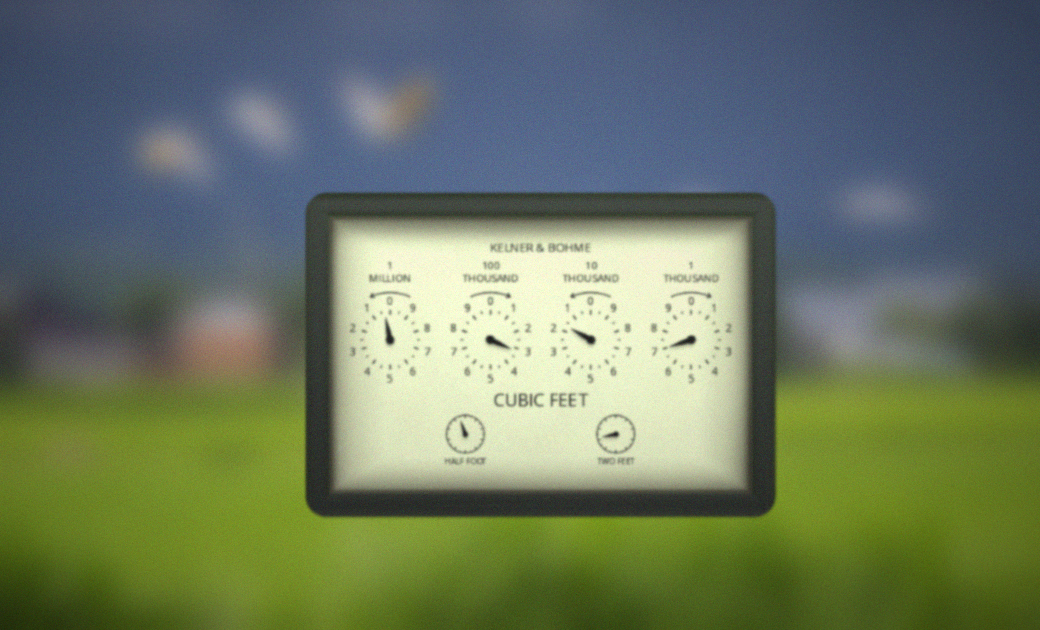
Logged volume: 31700 ft³
